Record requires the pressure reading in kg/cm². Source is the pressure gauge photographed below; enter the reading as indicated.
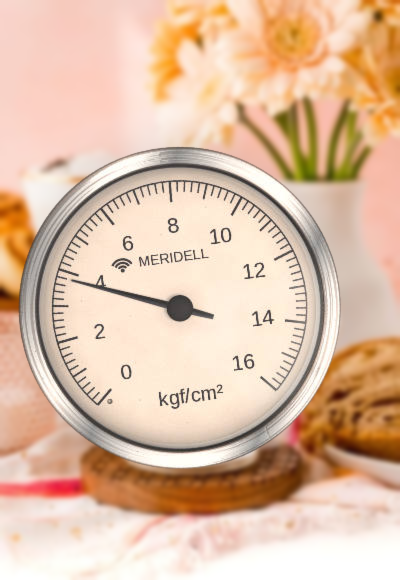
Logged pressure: 3.8 kg/cm²
